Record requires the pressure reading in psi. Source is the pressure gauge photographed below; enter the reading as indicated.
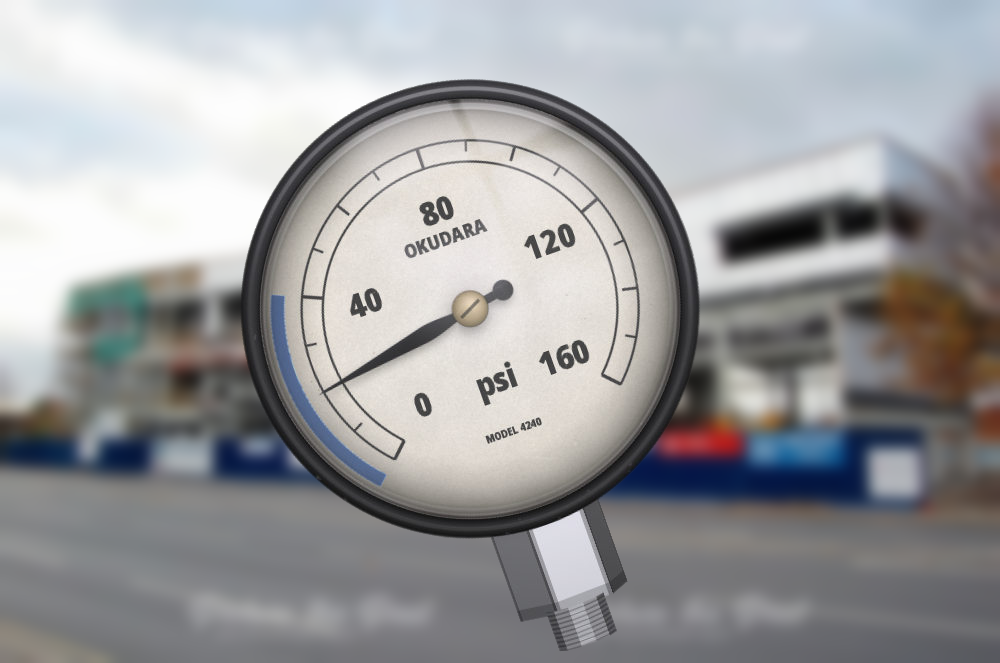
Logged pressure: 20 psi
